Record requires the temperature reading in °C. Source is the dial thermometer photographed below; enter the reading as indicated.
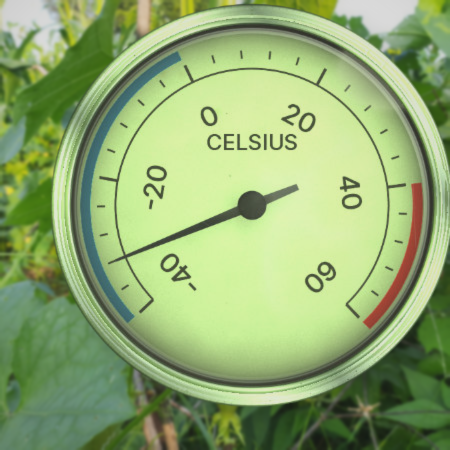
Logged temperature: -32 °C
